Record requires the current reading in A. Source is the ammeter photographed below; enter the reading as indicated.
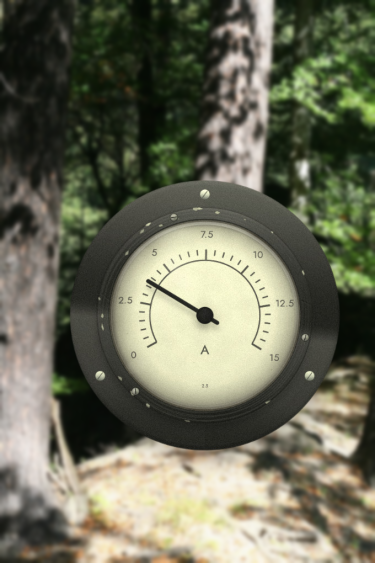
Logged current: 3.75 A
